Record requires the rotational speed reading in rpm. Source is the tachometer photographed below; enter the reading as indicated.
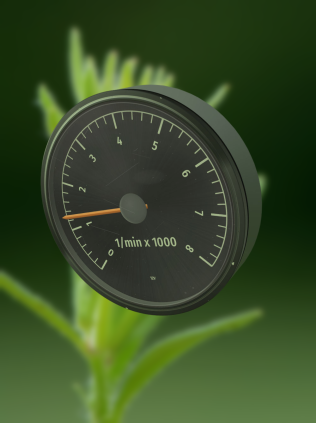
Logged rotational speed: 1300 rpm
